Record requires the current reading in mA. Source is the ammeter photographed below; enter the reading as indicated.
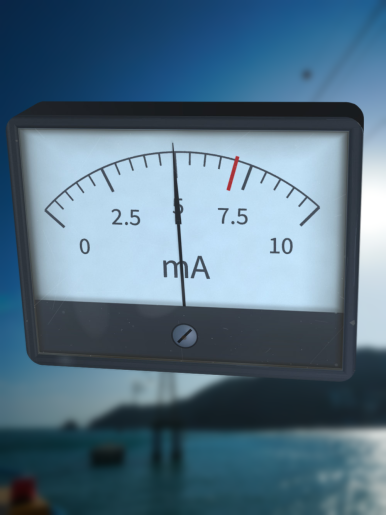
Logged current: 5 mA
